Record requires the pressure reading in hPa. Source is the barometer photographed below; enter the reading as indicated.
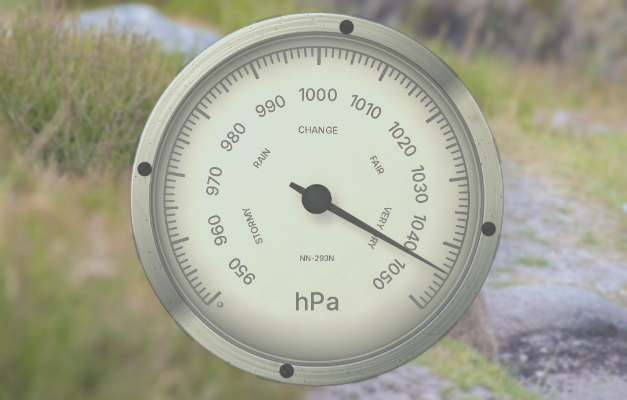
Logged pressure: 1044 hPa
